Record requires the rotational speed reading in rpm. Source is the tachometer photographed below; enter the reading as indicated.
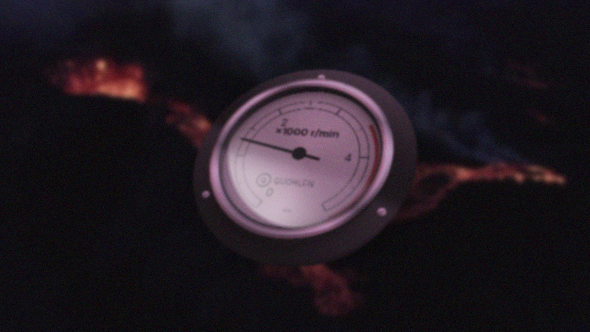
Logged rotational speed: 1250 rpm
